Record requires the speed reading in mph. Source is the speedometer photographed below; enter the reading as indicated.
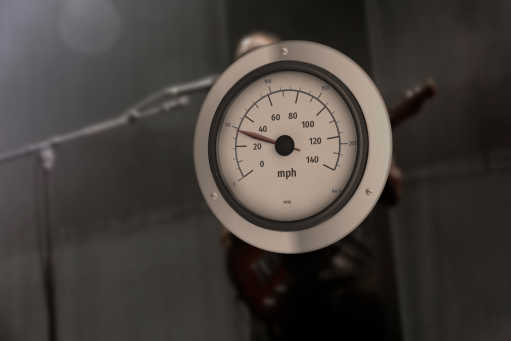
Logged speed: 30 mph
